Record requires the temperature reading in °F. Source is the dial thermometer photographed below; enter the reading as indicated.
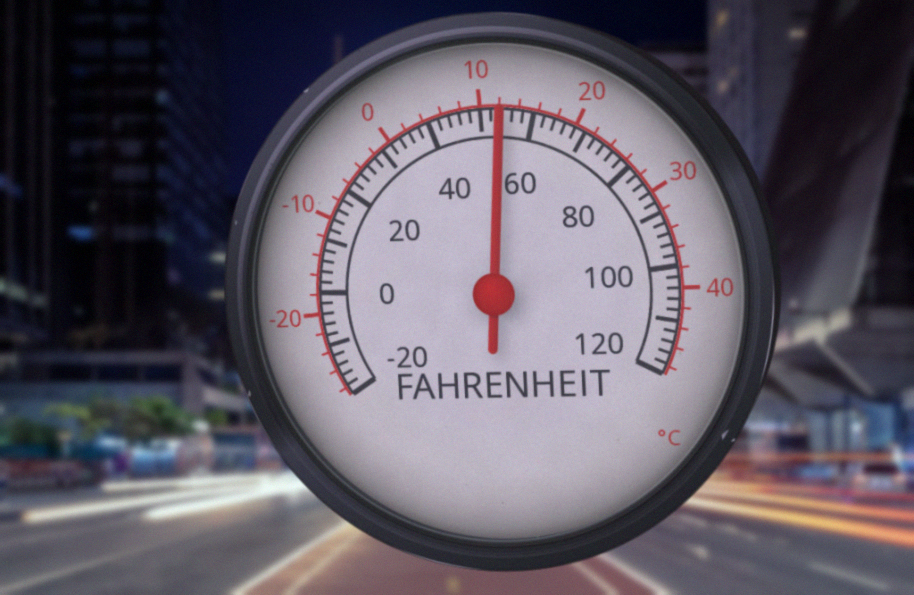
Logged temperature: 54 °F
